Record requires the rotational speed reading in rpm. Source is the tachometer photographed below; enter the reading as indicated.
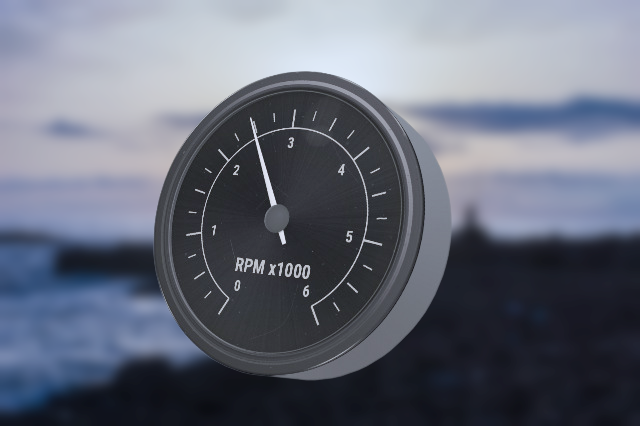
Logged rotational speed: 2500 rpm
